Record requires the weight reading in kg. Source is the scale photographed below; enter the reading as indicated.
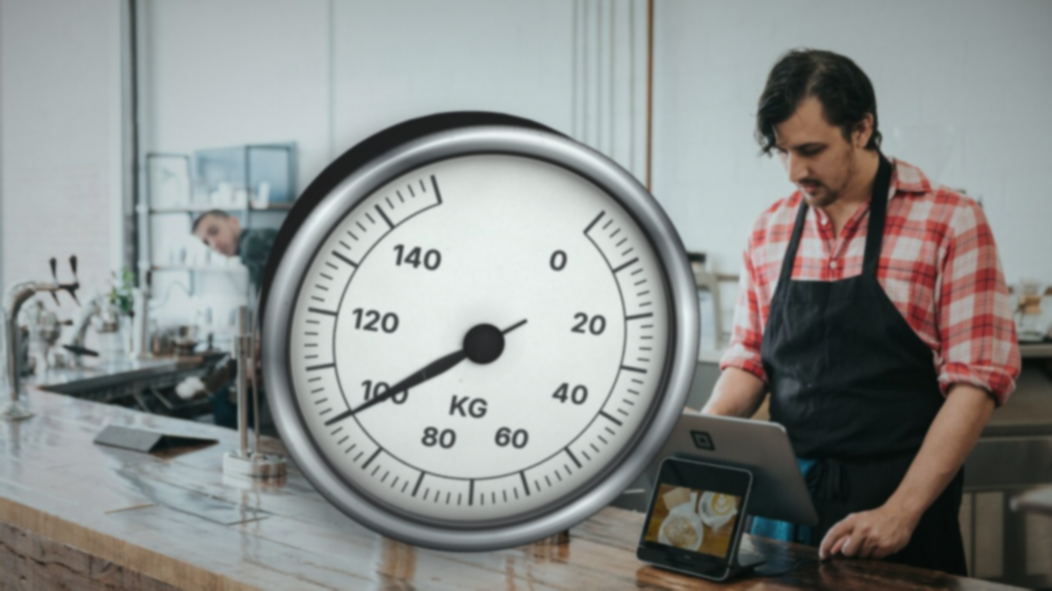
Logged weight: 100 kg
